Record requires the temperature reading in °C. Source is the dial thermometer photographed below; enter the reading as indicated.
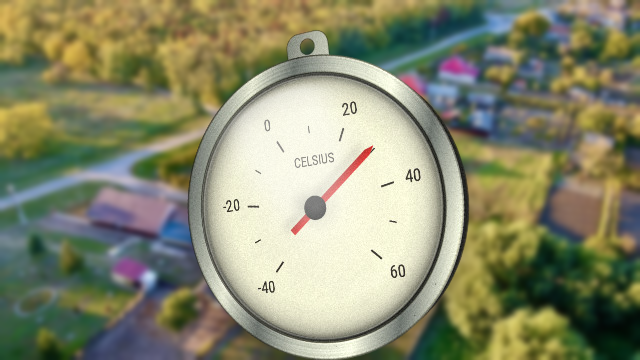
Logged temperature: 30 °C
